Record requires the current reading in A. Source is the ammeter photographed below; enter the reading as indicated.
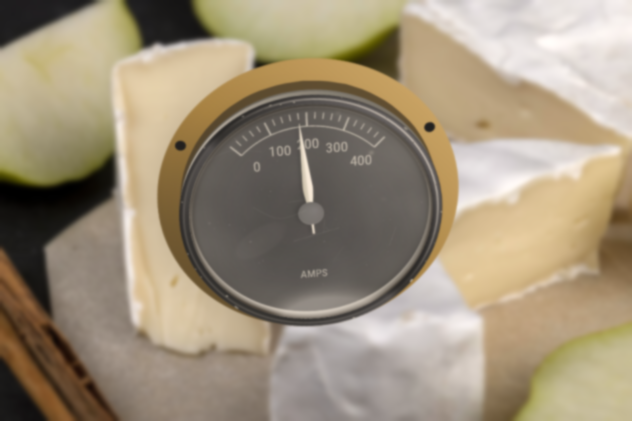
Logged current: 180 A
